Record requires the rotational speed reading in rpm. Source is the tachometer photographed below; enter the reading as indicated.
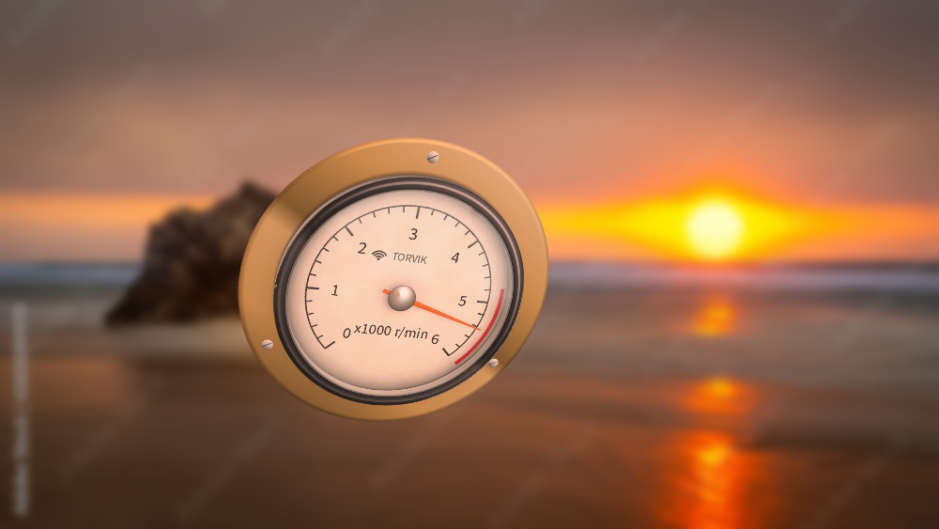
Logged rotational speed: 5400 rpm
